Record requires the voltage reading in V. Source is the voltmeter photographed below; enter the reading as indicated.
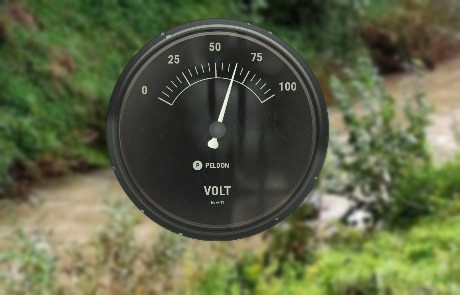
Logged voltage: 65 V
